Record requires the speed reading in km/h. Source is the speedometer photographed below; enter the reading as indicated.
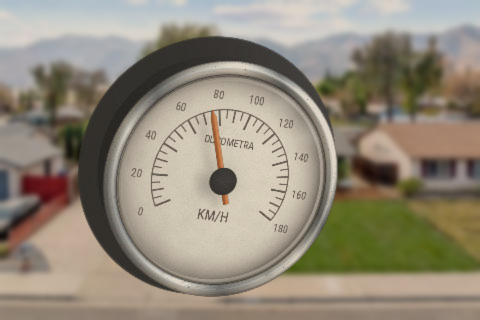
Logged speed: 75 km/h
